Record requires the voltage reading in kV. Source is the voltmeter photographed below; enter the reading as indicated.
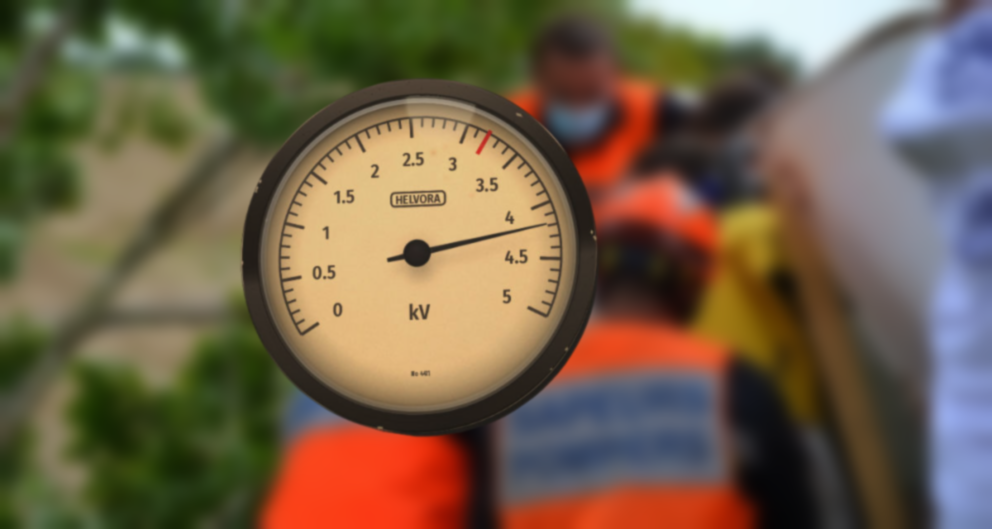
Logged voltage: 4.2 kV
